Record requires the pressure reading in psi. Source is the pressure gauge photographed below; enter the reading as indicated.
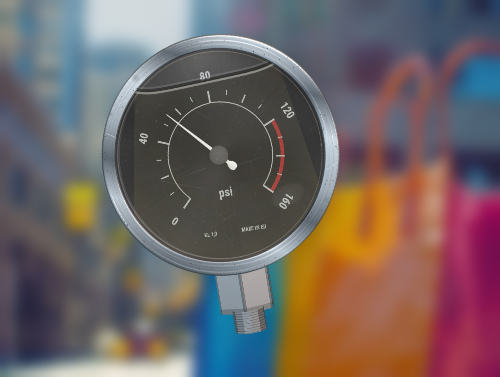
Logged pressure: 55 psi
